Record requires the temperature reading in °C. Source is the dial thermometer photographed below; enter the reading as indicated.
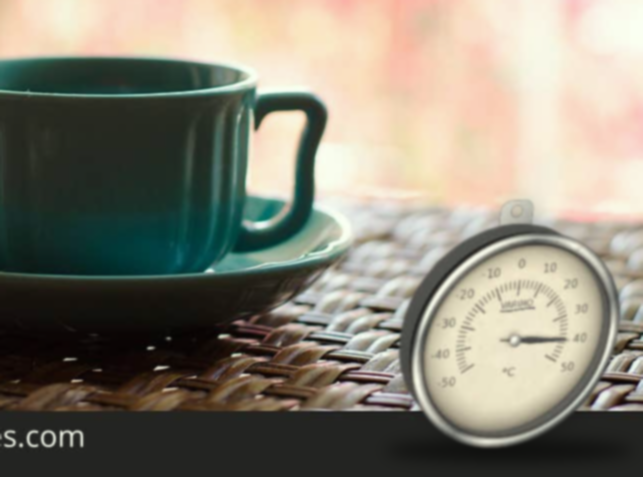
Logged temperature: 40 °C
